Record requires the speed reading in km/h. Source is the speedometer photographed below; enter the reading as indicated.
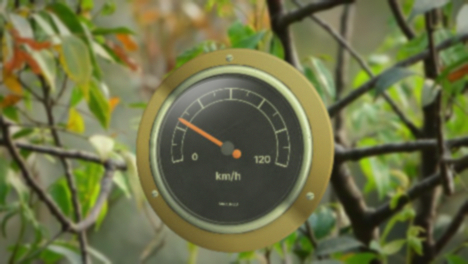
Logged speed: 25 km/h
